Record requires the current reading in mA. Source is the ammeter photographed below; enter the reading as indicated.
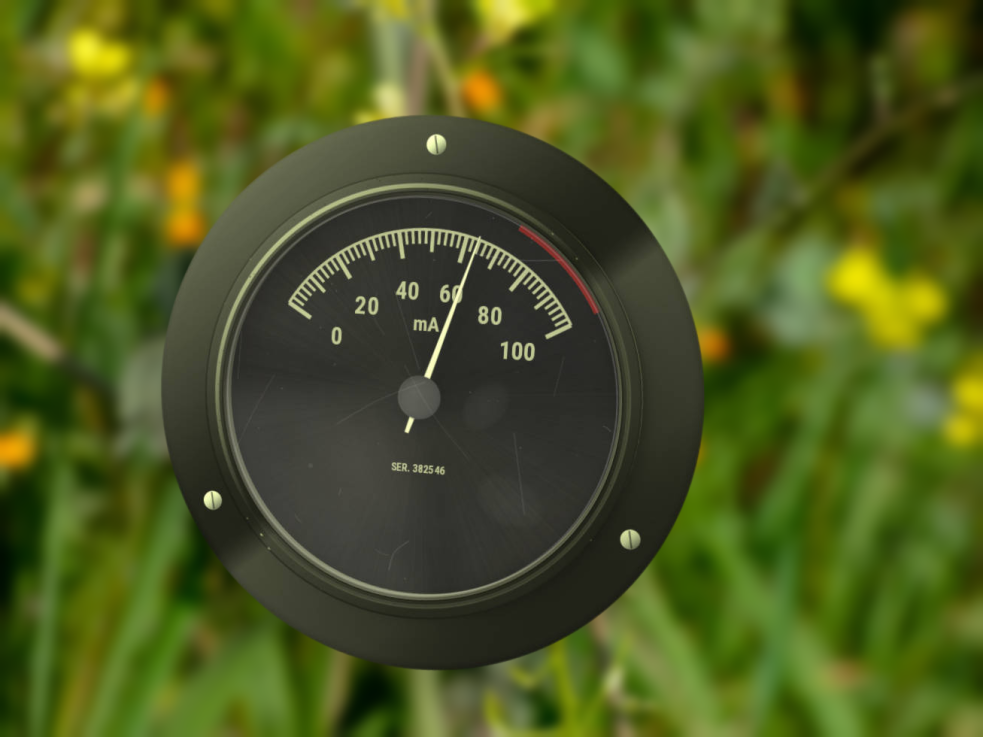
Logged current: 64 mA
